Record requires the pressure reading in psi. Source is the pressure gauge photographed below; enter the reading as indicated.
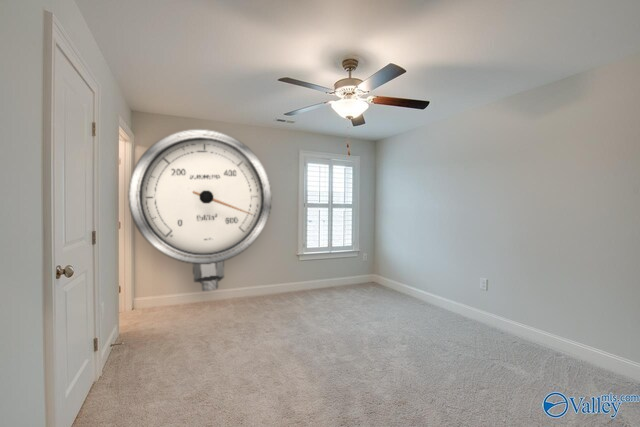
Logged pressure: 550 psi
